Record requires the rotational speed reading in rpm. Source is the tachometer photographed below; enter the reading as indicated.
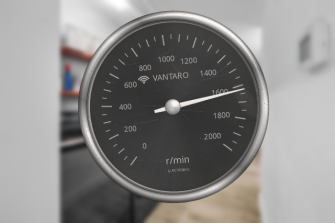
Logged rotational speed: 1625 rpm
